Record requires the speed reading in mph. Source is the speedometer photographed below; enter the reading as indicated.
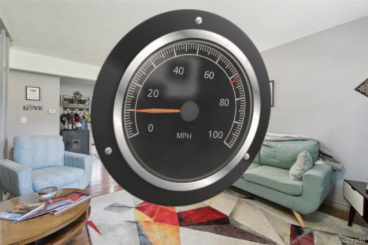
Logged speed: 10 mph
